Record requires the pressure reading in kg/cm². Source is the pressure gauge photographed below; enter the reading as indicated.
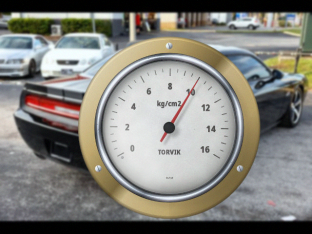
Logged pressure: 10 kg/cm²
